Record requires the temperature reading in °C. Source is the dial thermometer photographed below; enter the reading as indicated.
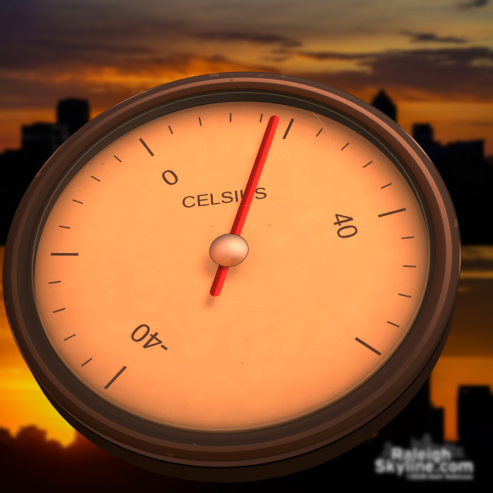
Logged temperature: 18 °C
